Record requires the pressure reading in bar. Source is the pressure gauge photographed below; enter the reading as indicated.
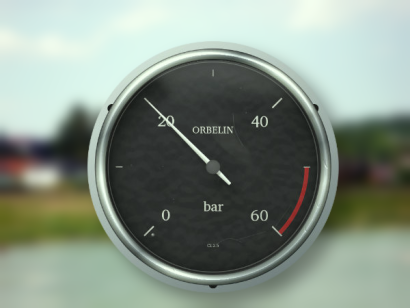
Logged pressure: 20 bar
